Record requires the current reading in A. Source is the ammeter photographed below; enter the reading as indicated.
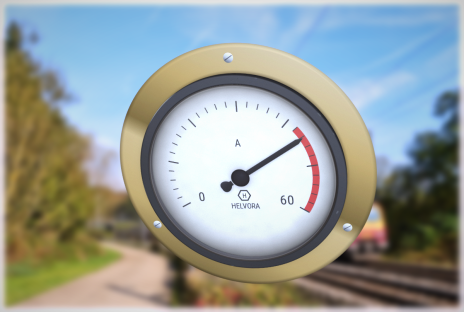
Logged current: 44 A
